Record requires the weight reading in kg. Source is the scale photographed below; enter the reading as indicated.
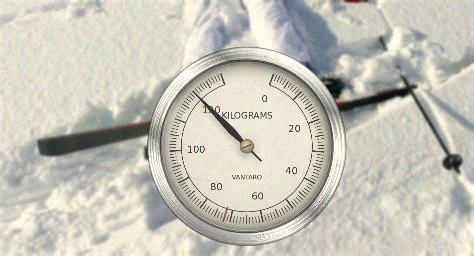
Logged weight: 120 kg
